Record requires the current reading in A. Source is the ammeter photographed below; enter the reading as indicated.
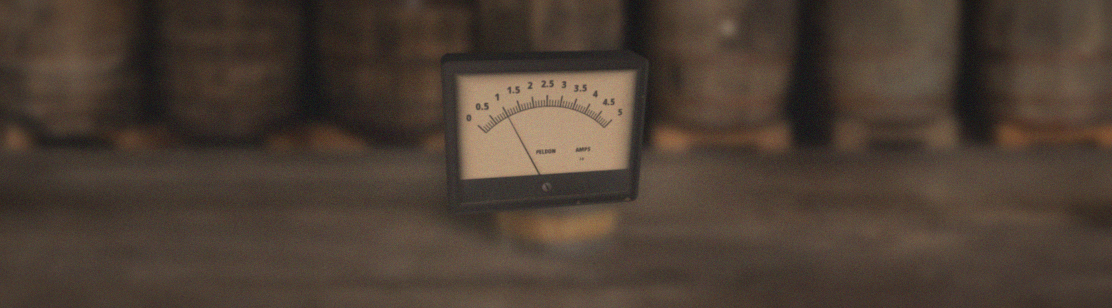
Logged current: 1 A
